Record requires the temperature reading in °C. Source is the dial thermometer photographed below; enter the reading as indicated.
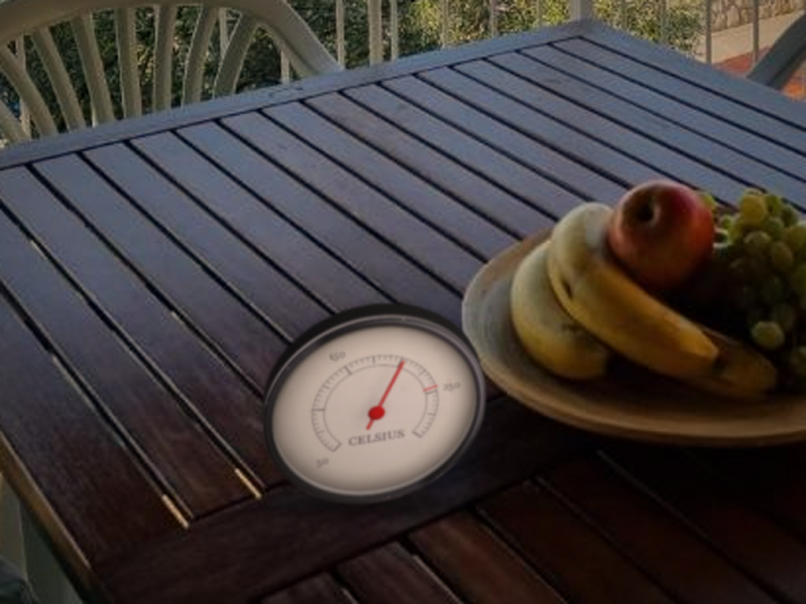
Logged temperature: 200 °C
